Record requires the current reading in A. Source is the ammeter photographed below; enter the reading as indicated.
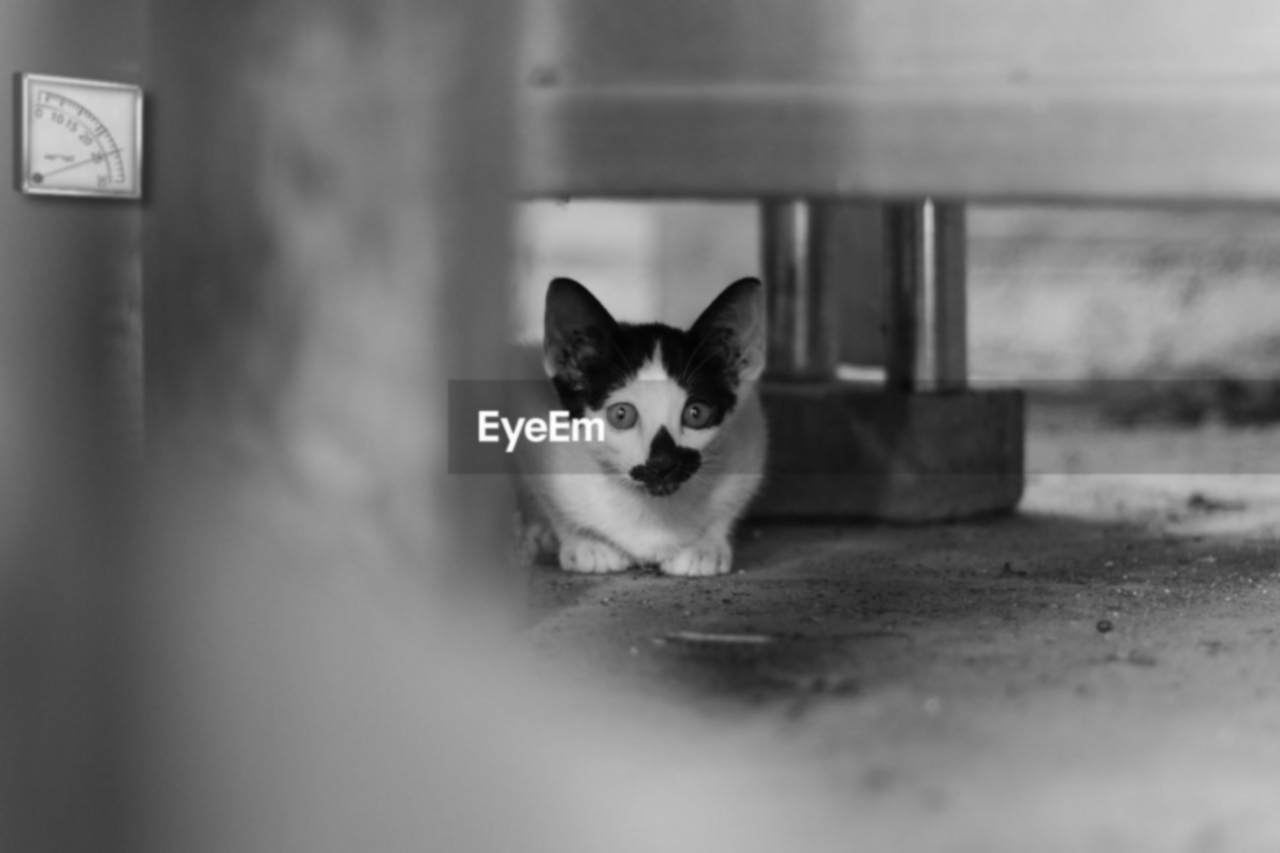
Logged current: 25 A
